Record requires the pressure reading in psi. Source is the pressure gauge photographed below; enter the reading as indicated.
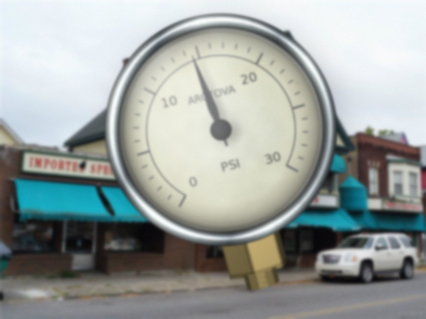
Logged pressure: 14.5 psi
